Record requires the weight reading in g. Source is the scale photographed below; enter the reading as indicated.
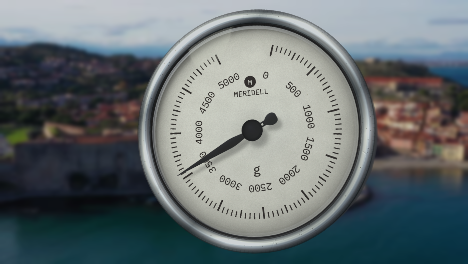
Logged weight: 3550 g
